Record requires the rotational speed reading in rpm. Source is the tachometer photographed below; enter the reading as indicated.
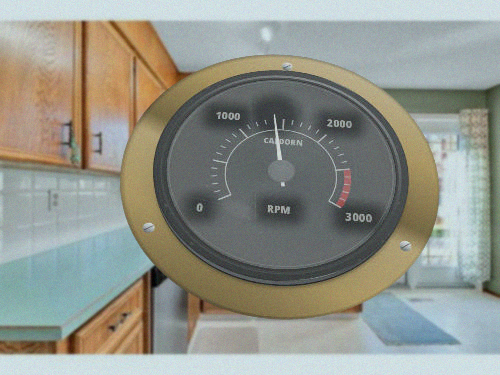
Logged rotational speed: 1400 rpm
